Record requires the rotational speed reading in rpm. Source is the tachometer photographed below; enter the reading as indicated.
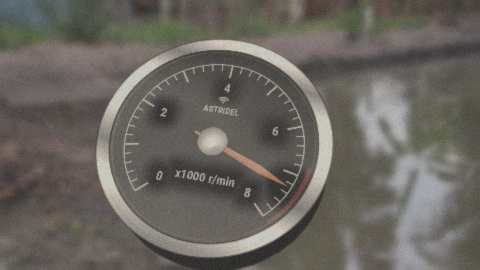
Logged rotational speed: 7300 rpm
